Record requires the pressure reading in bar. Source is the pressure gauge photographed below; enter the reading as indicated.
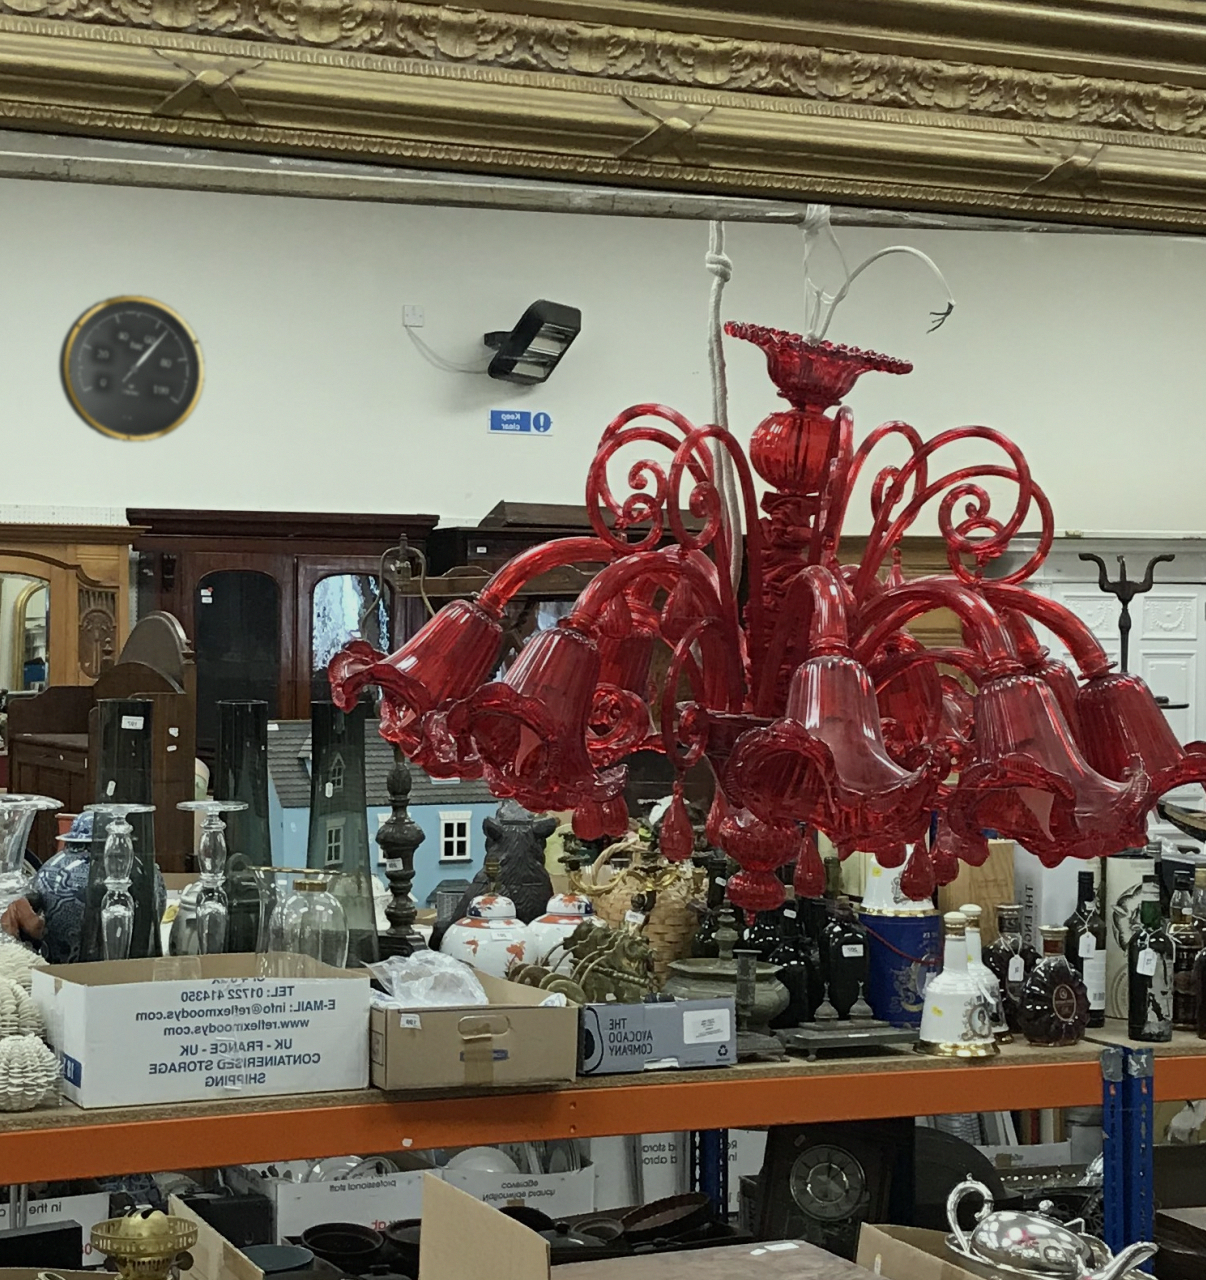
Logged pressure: 65 bar
